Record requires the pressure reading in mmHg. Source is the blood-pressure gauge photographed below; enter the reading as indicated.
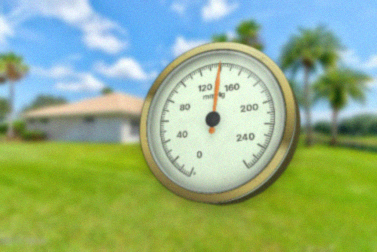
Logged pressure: 140 mmHg
